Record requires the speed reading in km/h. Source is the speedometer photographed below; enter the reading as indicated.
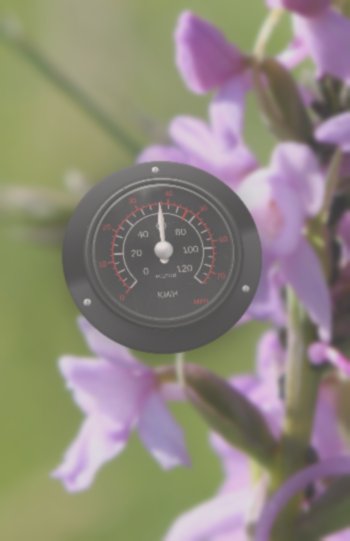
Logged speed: 60 km/h
